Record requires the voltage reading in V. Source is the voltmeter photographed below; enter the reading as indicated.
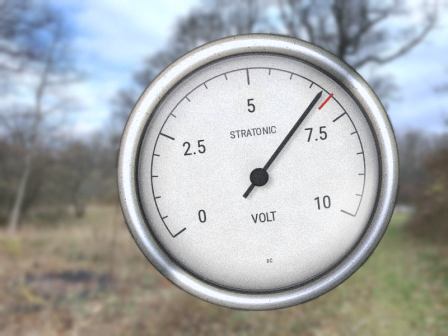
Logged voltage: 6.75 V
